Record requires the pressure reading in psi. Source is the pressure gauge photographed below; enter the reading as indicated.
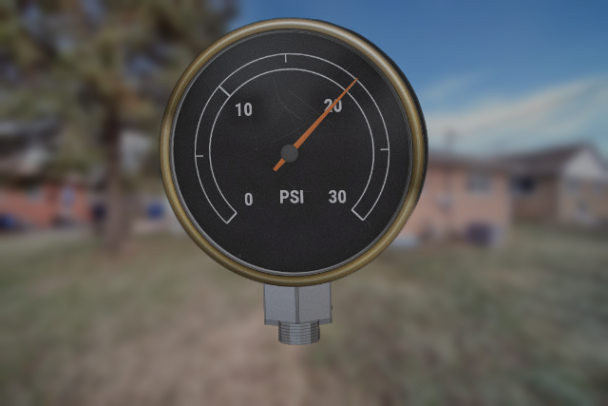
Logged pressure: 20 psi
